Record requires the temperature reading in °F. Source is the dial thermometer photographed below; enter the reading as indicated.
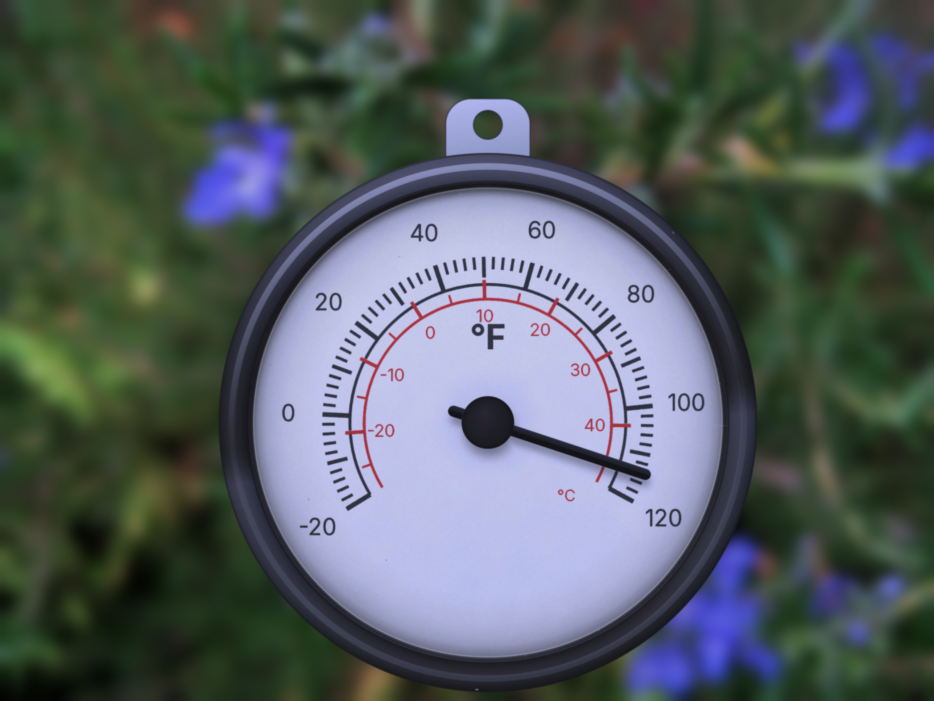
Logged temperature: 114 °F
